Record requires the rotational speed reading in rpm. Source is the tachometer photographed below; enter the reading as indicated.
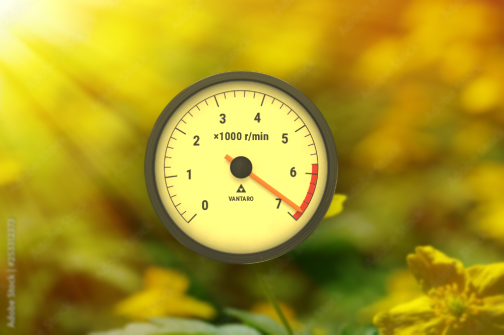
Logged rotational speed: 6800 rpm
